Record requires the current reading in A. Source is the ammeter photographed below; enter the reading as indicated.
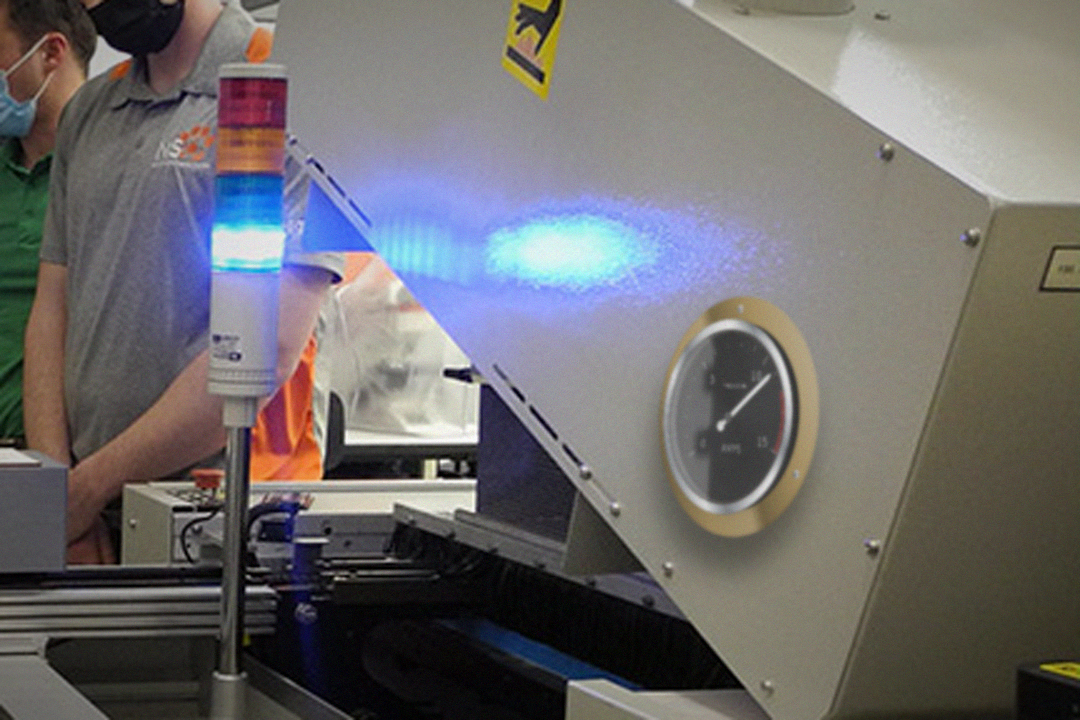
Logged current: 11 A
